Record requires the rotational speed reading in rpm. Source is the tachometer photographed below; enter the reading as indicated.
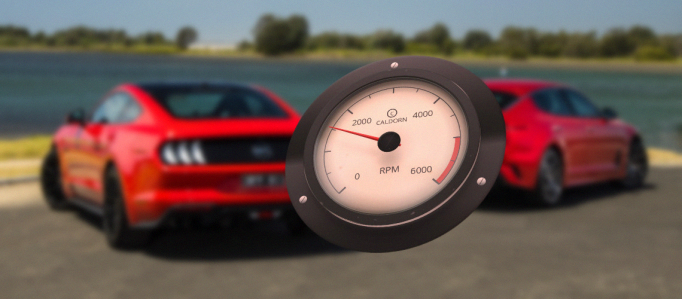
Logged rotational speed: 1500 rpm
